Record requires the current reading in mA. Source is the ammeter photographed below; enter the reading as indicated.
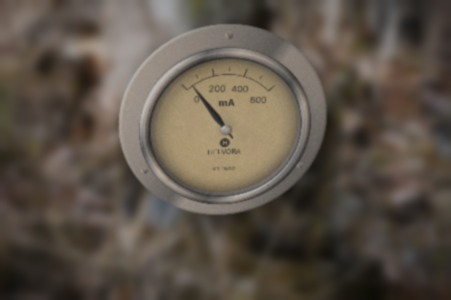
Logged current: 50 mA
